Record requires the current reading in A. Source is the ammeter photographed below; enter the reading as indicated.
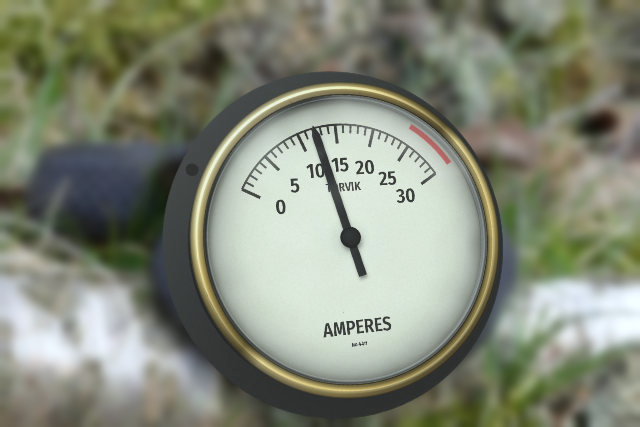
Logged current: 12 A
